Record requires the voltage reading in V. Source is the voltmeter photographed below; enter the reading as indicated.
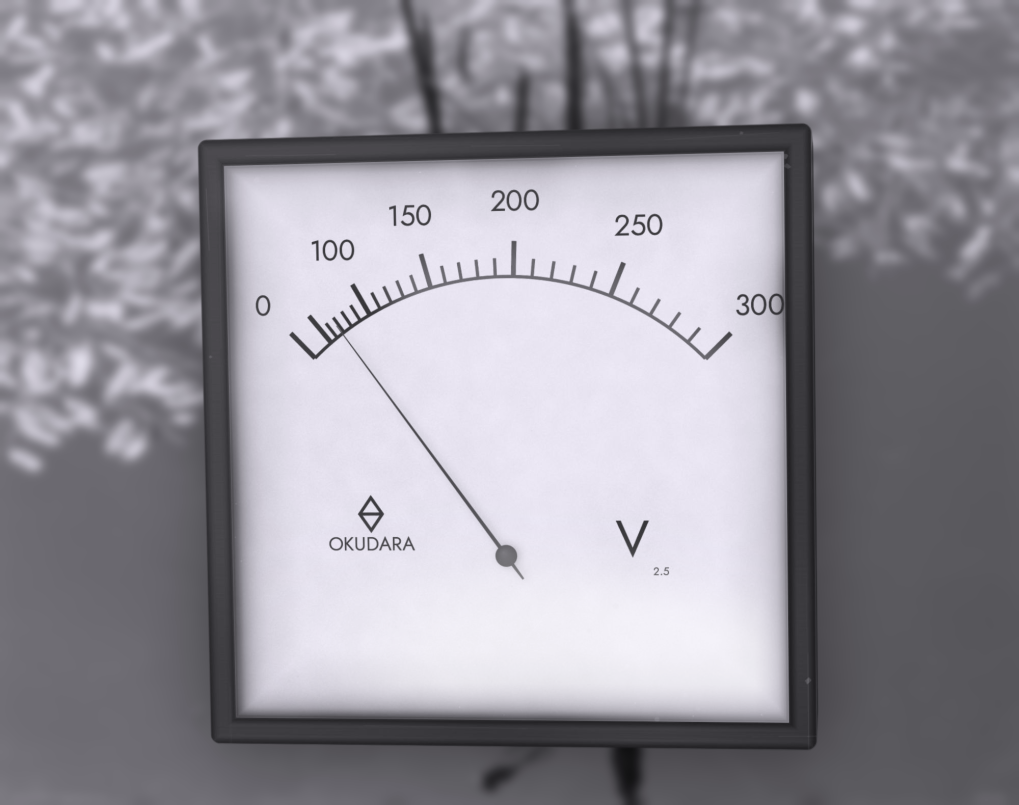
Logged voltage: 70 V
